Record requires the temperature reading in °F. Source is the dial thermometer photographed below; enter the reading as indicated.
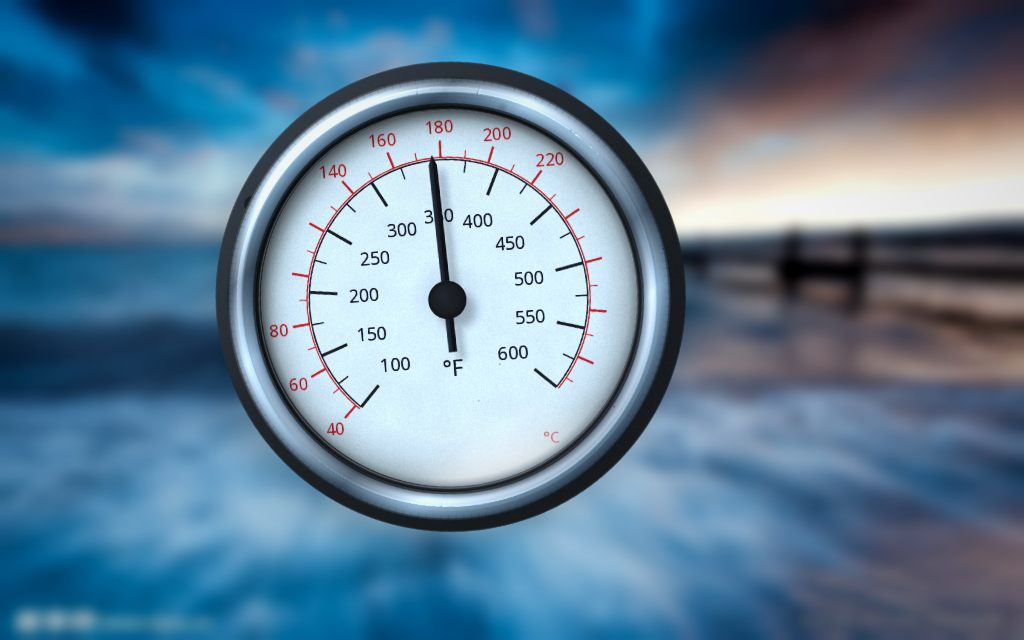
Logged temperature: 350 °F
